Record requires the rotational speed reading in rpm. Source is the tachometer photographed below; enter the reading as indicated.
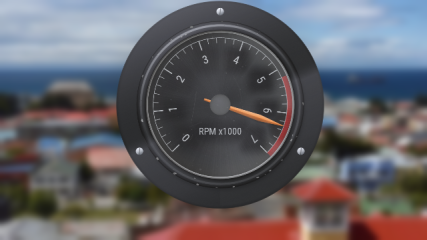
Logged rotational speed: 6300 rpm
